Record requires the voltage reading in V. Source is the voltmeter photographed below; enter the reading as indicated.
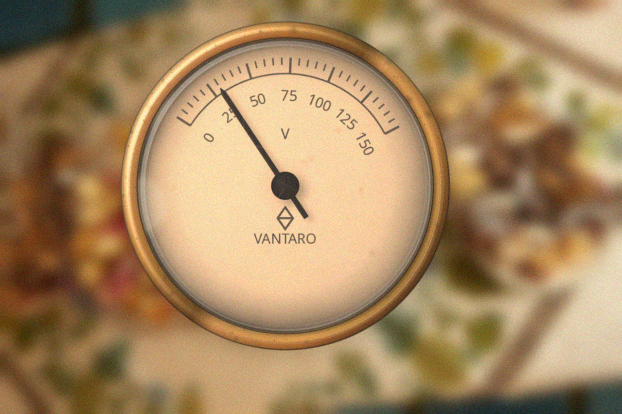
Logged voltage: 30 V
